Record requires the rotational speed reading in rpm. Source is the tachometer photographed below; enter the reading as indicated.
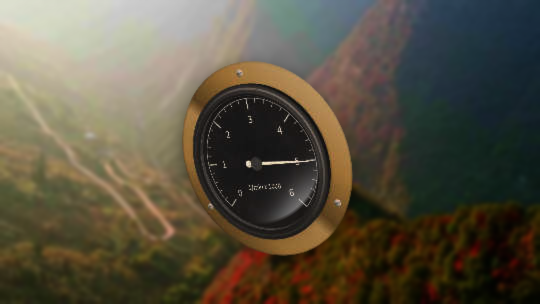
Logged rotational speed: 5000 rpm
